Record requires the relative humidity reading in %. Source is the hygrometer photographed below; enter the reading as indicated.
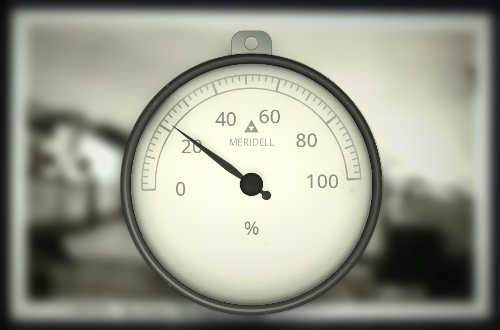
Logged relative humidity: 22 %
